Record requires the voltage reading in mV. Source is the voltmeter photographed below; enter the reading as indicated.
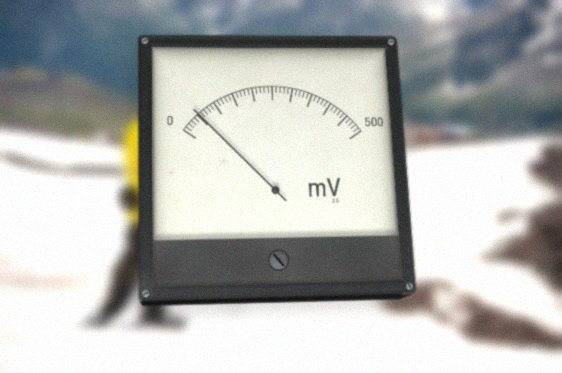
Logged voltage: 50 mV
